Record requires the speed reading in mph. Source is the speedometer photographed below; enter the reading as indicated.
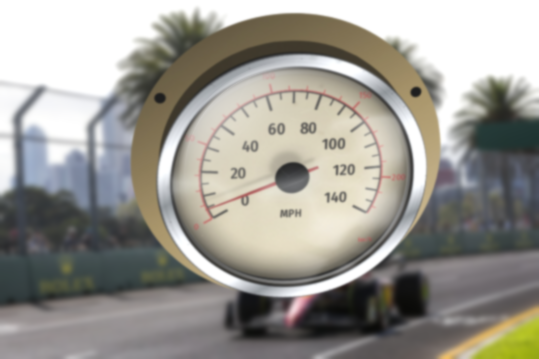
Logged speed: 5 mph
